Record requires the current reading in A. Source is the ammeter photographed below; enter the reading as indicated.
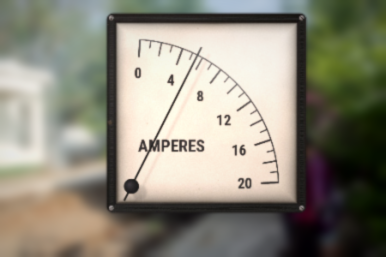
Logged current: 5.5 A
